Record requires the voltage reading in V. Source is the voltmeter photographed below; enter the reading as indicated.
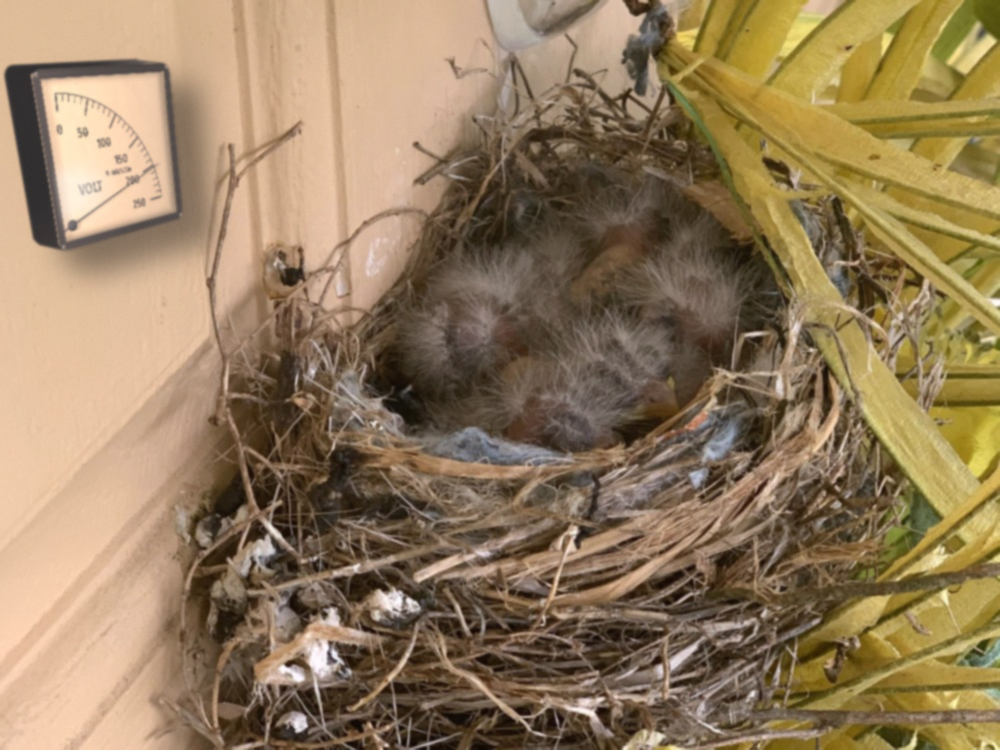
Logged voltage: 200 V
